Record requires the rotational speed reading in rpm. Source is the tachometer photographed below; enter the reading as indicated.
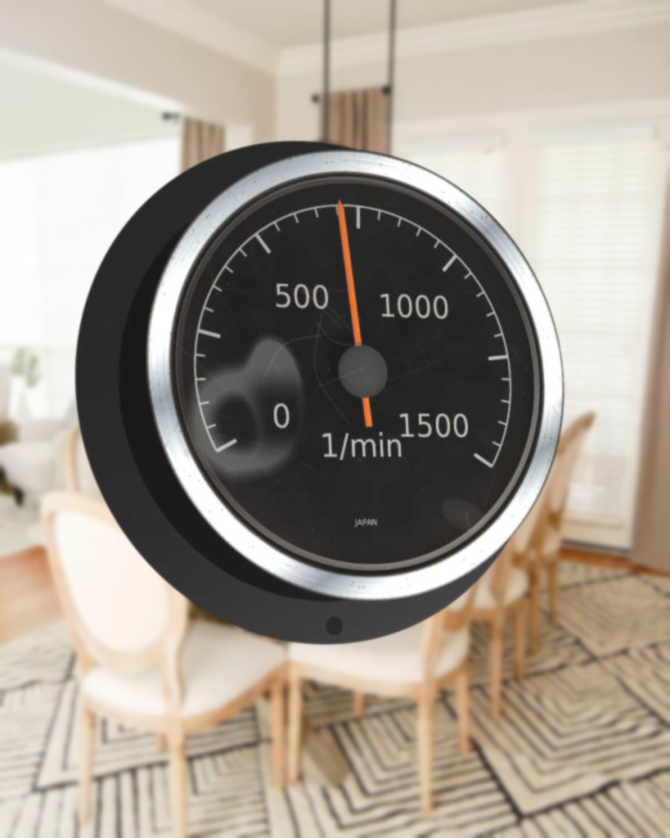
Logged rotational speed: 700 rpm
